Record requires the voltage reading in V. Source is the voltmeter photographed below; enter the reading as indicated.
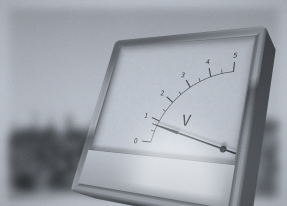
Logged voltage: 0.75 V
